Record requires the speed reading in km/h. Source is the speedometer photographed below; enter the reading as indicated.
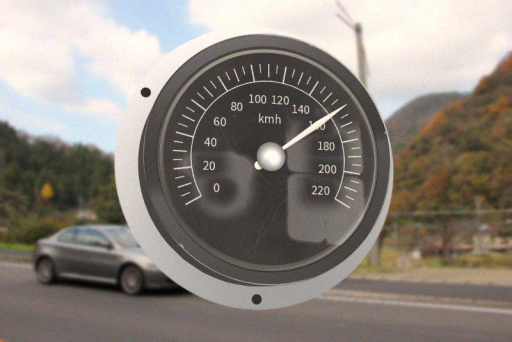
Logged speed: 160 km/h
